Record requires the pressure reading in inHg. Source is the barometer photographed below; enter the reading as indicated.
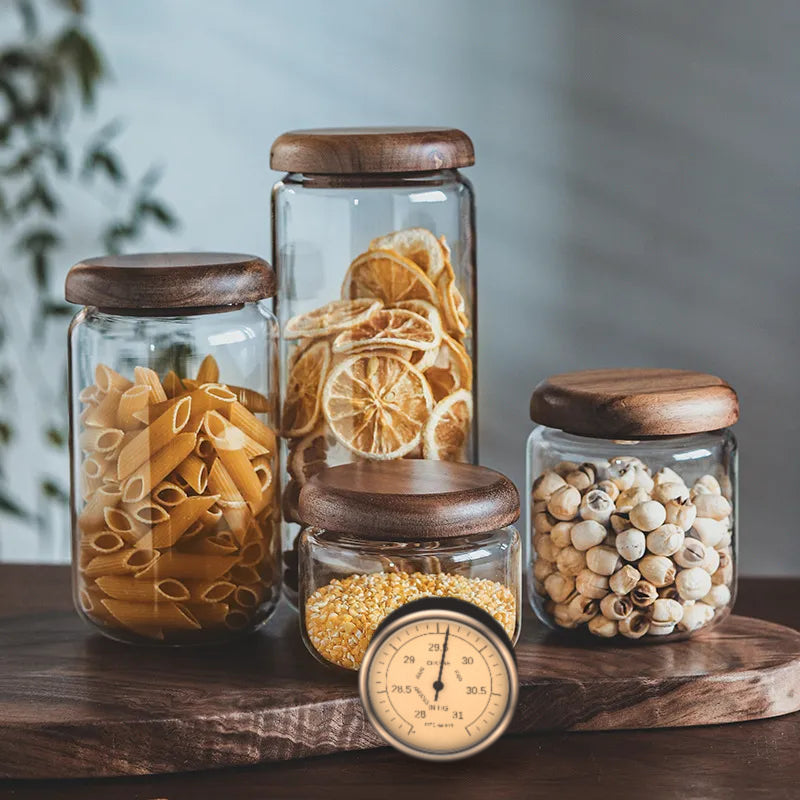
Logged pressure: 29.6 inHg
